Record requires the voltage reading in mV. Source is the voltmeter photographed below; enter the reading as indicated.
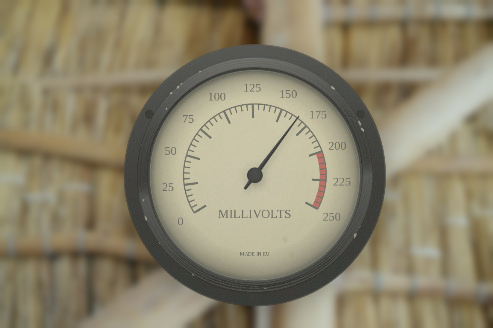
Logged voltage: 165 mV
